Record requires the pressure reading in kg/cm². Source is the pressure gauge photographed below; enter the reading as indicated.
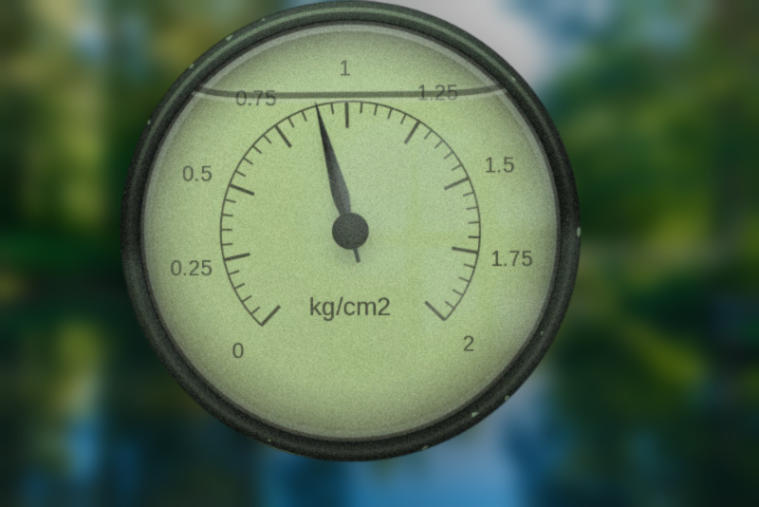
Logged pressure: 0.9 kg/cm²
